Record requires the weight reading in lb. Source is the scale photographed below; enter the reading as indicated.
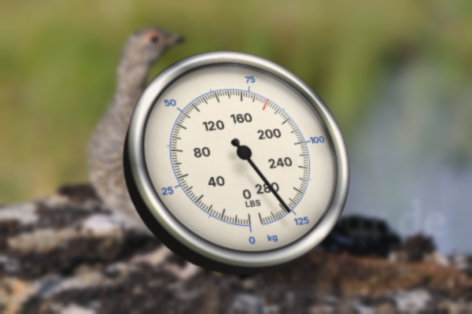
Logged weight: 280 lb
